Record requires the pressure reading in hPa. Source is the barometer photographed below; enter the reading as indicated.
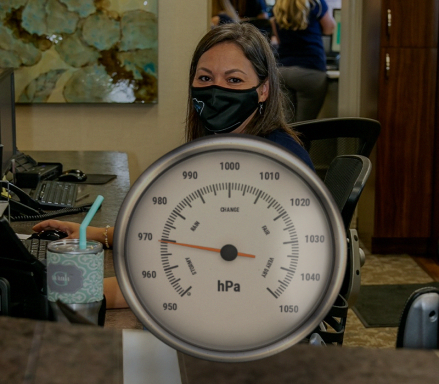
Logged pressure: 970 hPa
